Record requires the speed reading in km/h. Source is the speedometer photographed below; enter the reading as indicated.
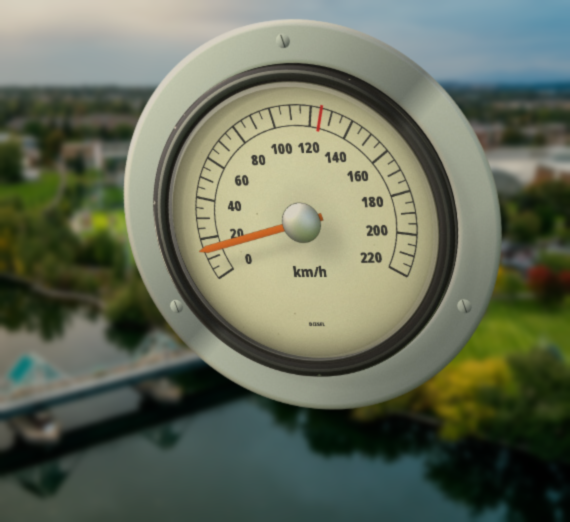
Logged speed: 15 km/h
